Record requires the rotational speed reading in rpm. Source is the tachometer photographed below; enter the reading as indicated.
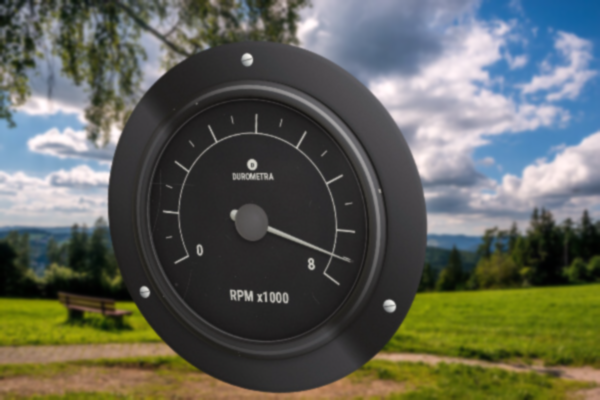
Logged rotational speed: 7500 rpm
